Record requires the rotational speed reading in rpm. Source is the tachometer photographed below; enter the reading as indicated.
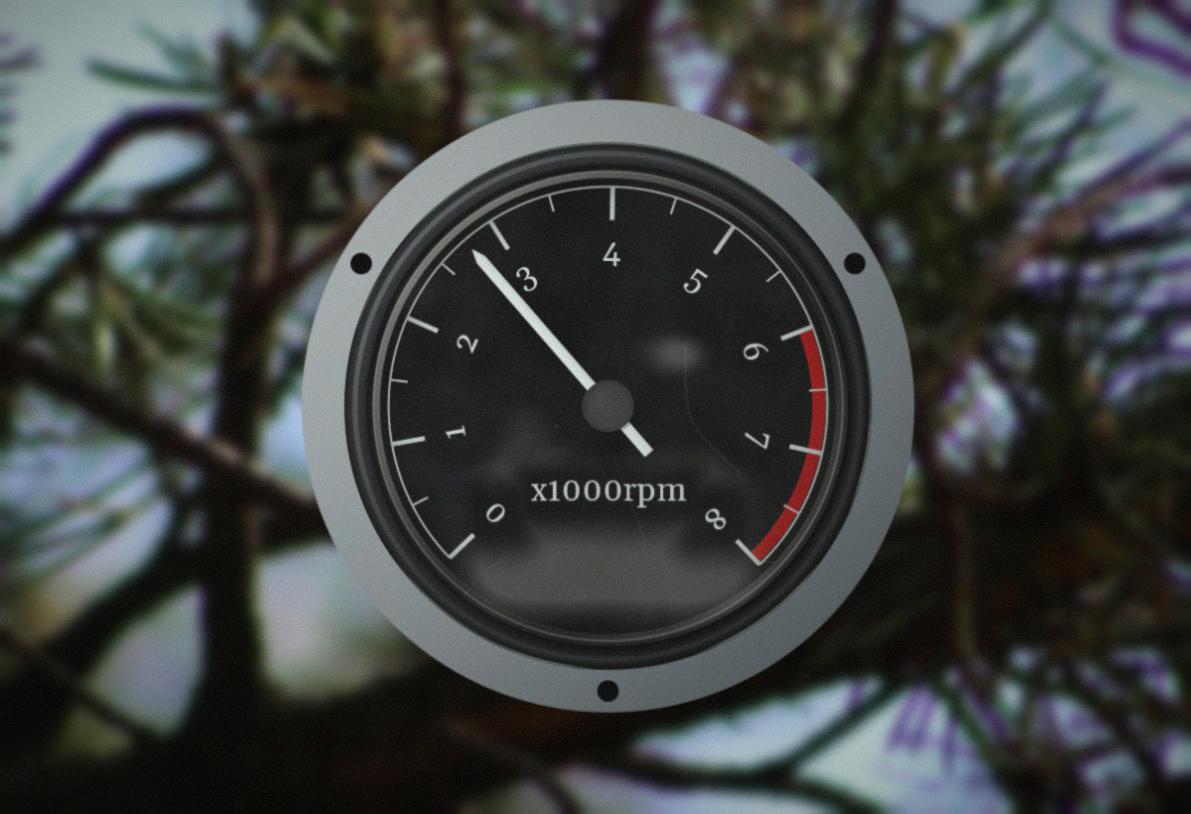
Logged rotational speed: 2750 rpm
